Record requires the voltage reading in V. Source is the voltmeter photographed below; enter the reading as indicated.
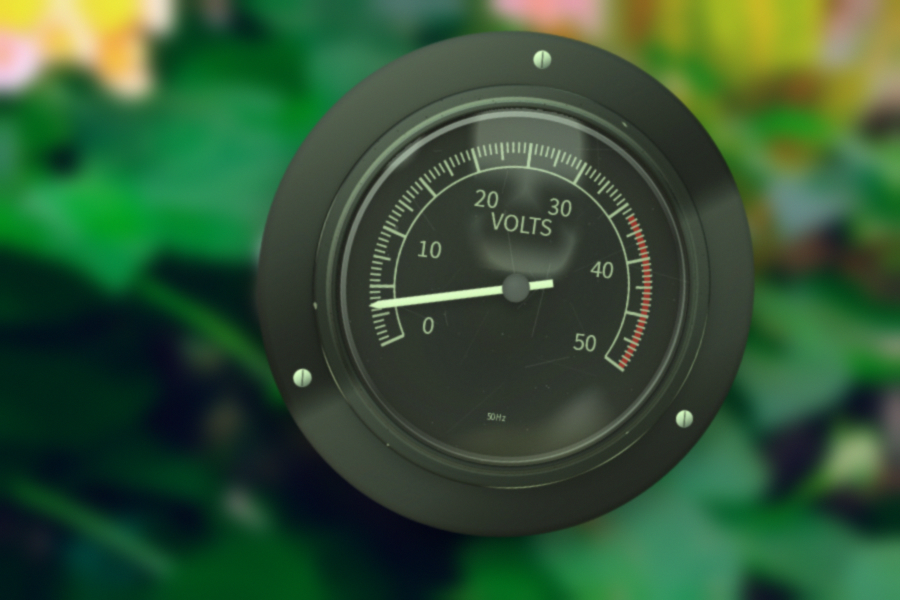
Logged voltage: 3.5 V
